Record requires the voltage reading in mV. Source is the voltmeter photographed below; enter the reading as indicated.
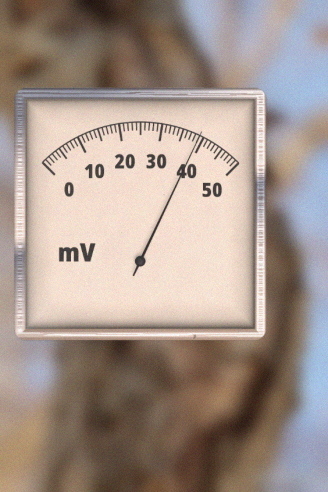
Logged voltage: 39 mV
